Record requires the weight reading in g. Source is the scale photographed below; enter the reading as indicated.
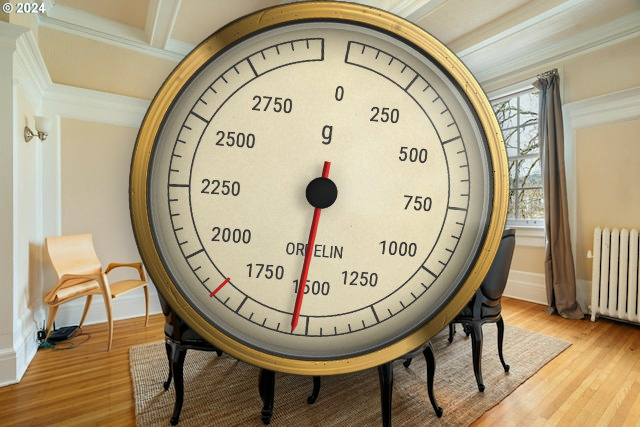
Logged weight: 1550 g
